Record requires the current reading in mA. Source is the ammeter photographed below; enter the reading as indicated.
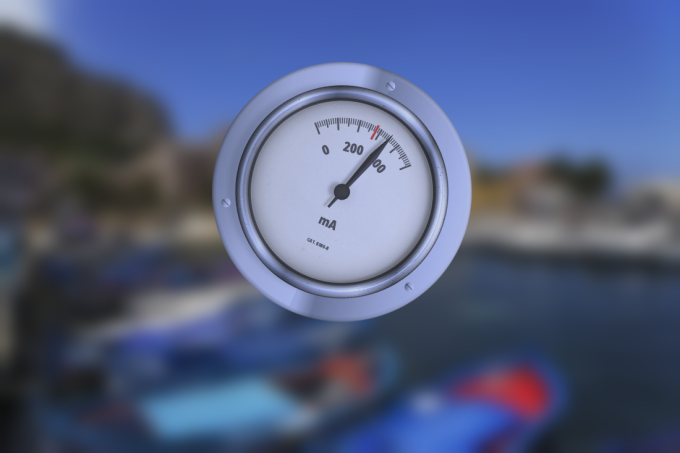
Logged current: 350 mA
